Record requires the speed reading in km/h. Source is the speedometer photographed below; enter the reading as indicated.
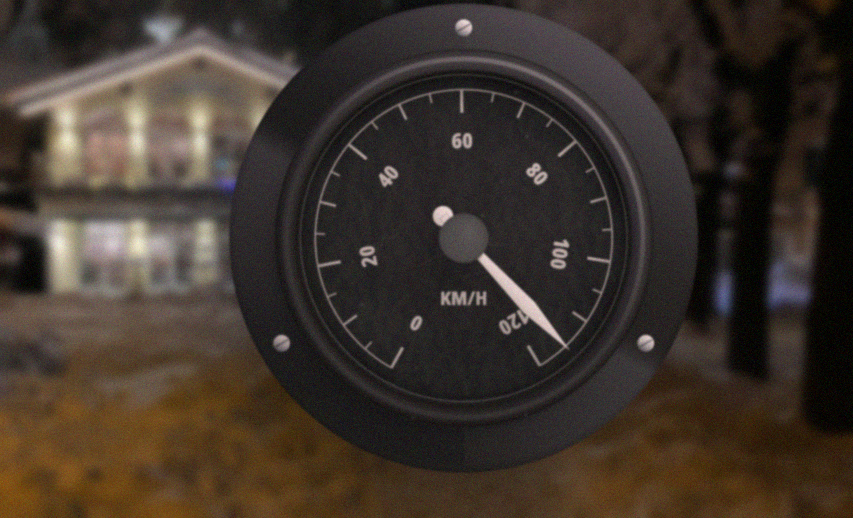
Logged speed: 115 km/h
